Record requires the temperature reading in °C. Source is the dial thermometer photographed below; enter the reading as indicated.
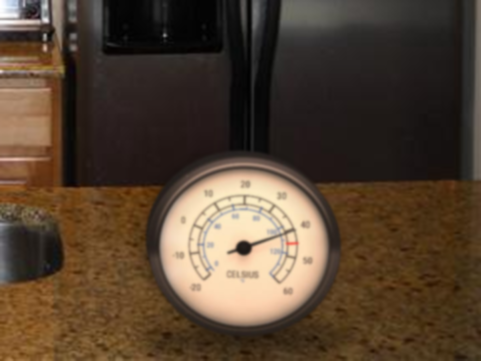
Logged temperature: 40 °C
